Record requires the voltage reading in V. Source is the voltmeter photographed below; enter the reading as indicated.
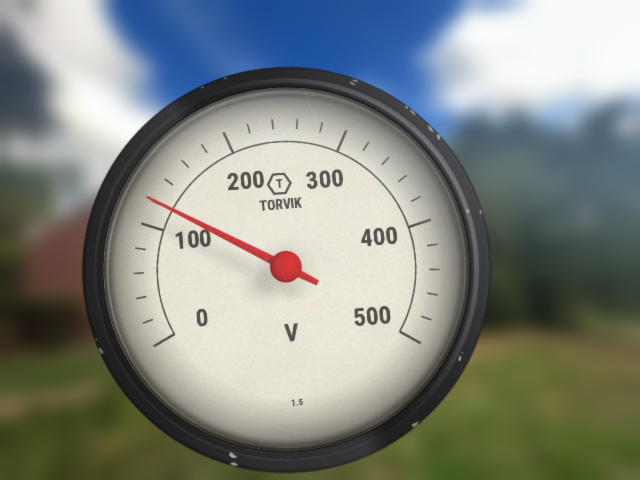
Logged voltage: 120 V
